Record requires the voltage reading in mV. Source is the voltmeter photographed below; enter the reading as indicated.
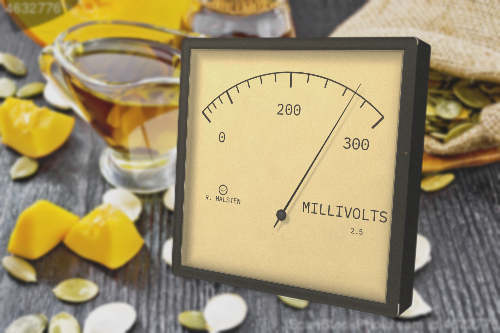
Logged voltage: 270 mV
